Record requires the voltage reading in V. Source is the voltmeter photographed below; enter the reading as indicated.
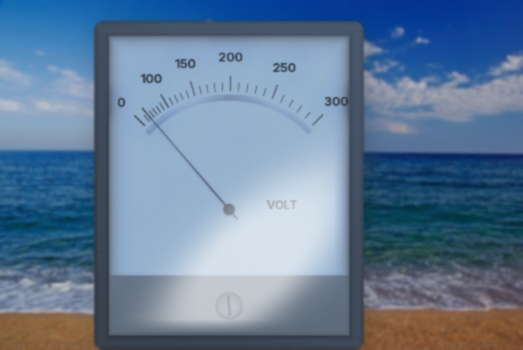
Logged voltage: 50 V
